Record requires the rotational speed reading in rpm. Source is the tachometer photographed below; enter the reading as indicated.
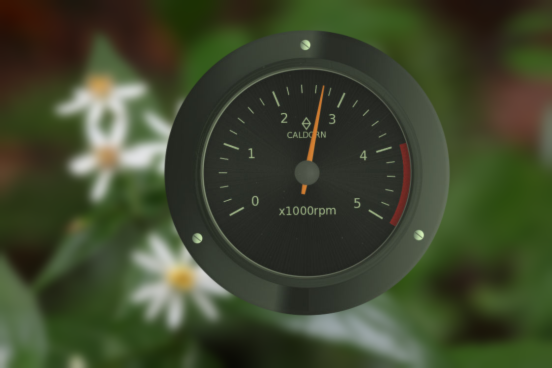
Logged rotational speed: 2700 rpm
